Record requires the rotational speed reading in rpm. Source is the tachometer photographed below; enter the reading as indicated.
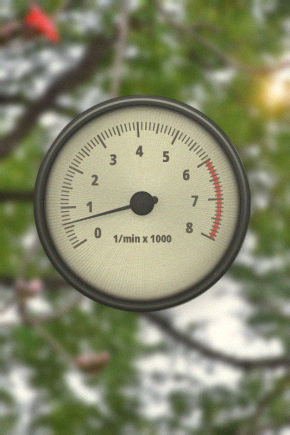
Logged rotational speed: 600 rpm
